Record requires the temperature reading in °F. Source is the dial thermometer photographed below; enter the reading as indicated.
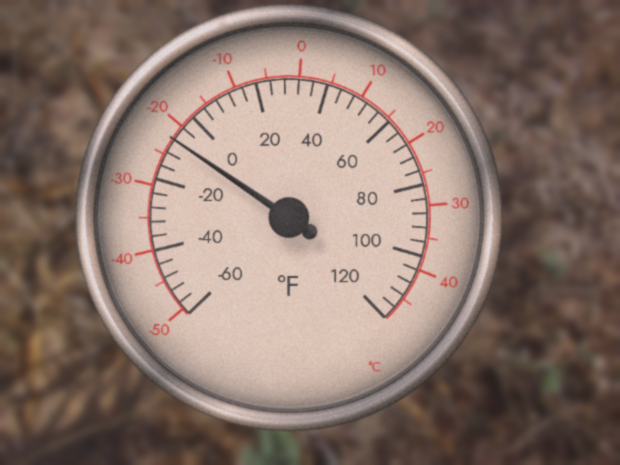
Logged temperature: -8 °F
